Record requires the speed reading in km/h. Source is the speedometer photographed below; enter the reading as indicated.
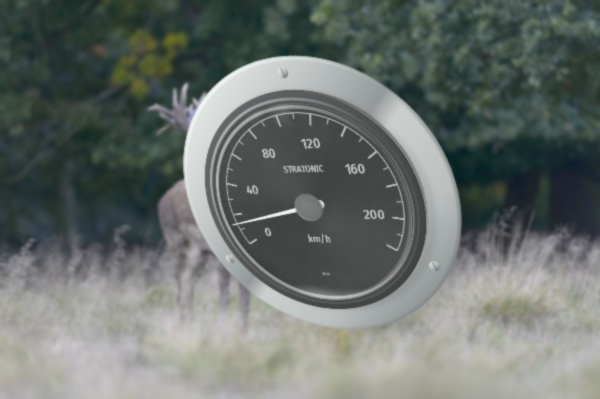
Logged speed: 15 km/h
